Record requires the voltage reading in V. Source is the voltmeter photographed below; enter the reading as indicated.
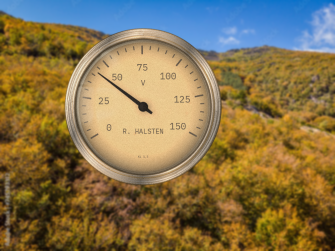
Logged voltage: 42.5 V
